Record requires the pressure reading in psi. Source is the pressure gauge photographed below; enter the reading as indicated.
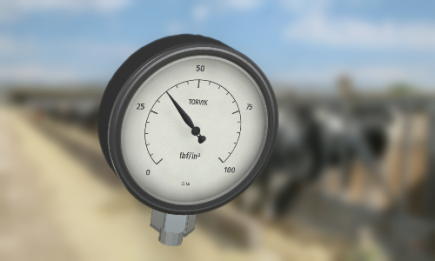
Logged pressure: 35 psi
